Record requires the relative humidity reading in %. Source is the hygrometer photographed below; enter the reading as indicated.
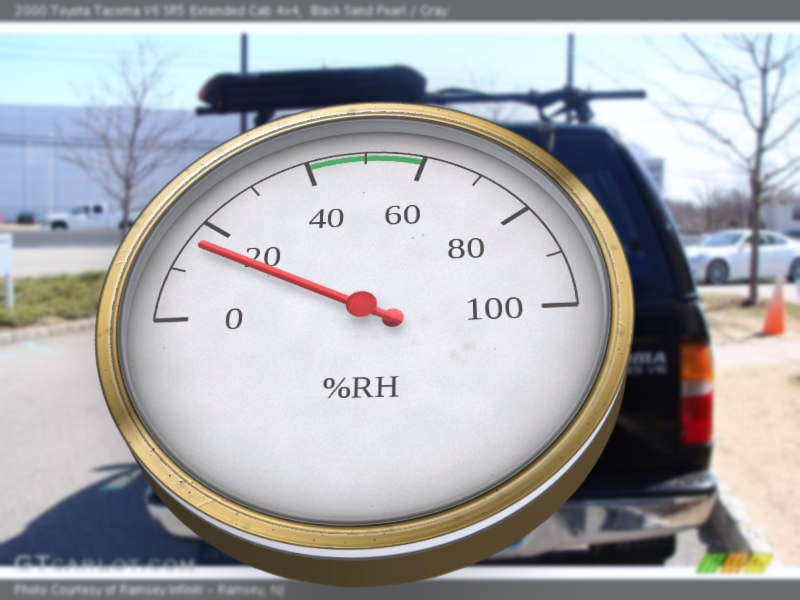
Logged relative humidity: 15 %
